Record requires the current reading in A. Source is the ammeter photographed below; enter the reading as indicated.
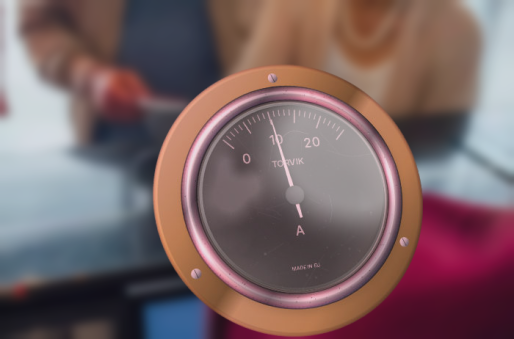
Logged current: 10 A
